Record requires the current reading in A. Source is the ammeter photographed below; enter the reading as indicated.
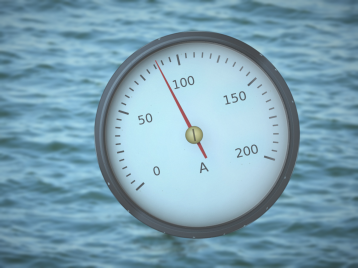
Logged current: 87.5 A
